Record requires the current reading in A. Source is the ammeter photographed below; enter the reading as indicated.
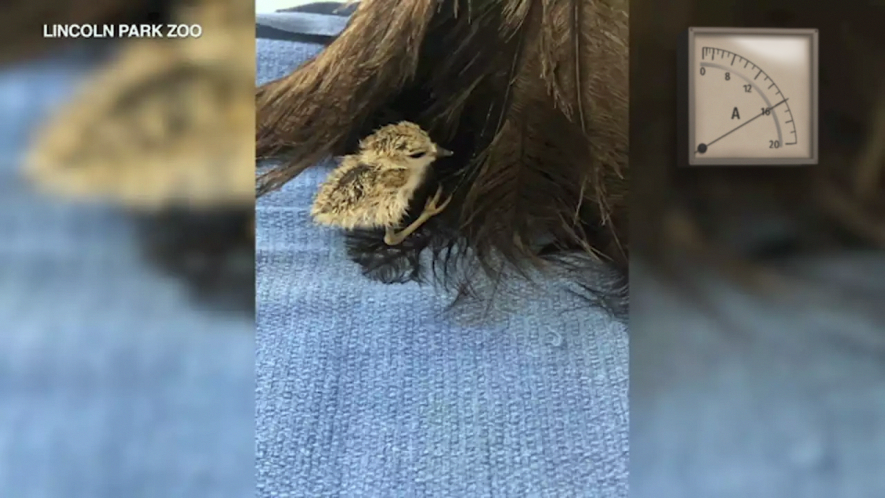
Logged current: 16 A
